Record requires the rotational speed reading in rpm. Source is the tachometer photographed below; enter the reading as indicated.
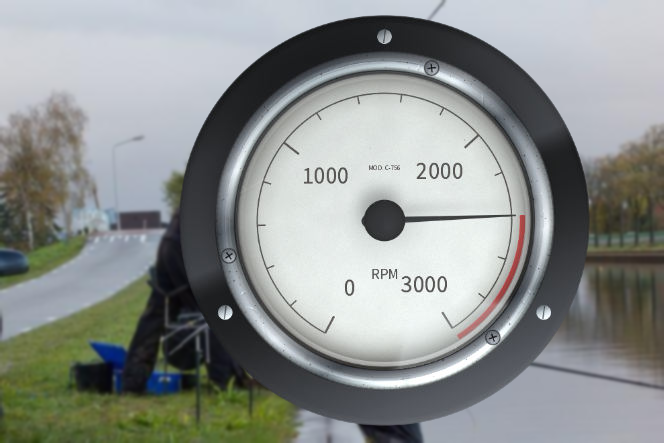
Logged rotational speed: 2400 rpm
